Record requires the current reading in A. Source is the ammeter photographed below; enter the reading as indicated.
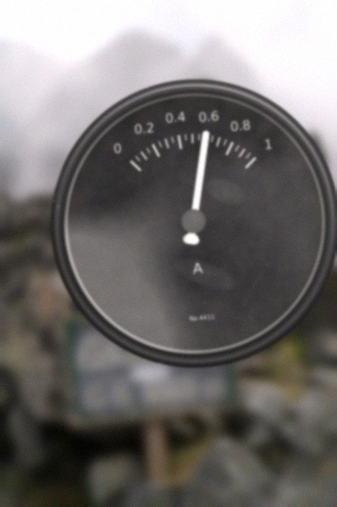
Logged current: 0.6 A
